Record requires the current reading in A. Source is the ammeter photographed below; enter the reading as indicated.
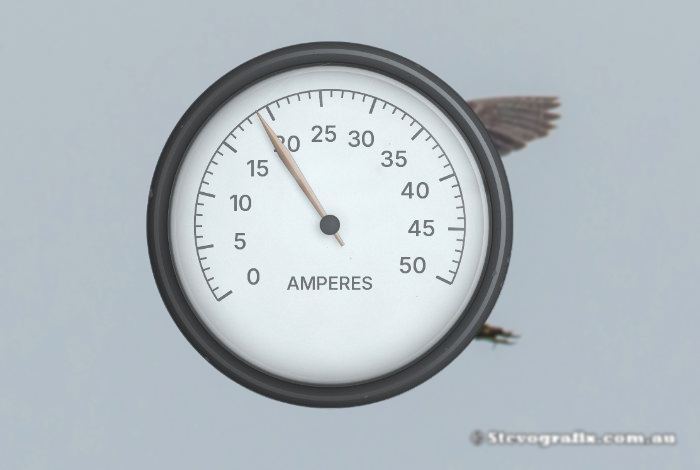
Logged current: 19 A
